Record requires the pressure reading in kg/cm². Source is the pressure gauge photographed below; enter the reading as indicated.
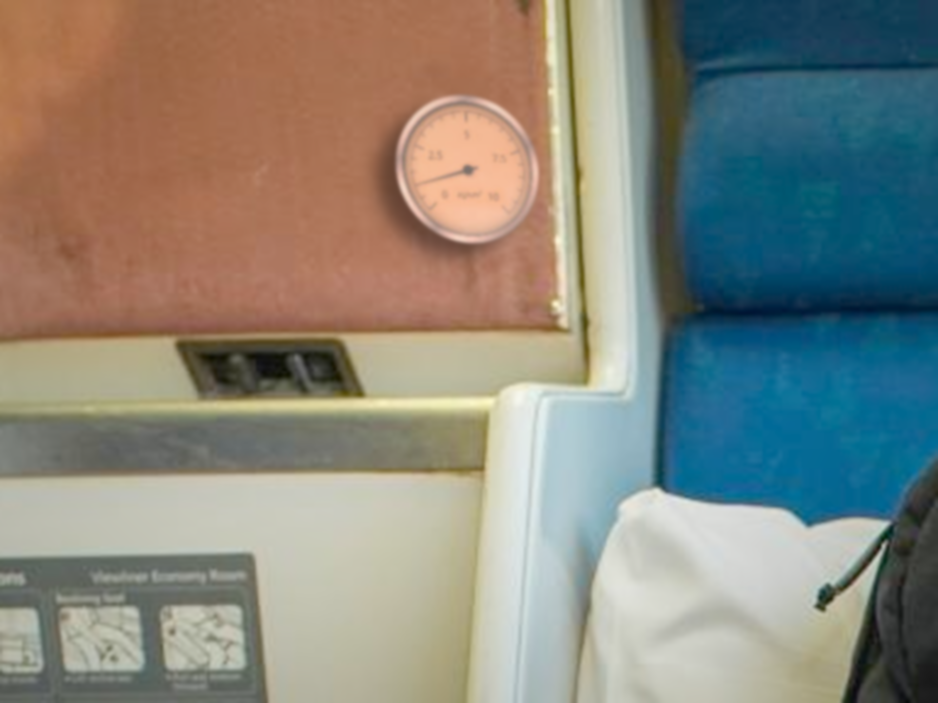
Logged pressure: 1 kg/cm²
